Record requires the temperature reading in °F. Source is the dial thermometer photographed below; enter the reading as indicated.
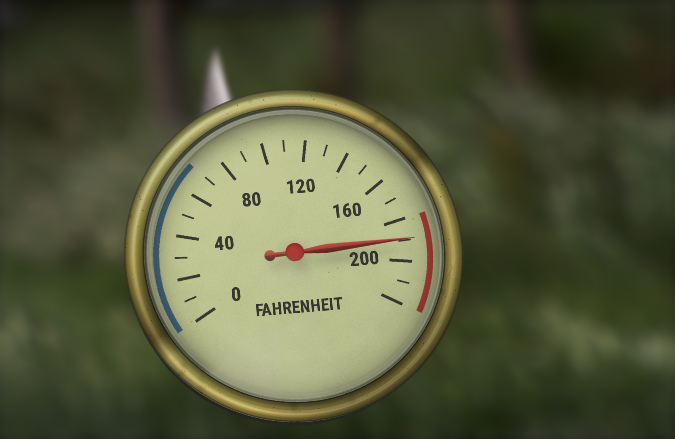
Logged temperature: 190 °F
